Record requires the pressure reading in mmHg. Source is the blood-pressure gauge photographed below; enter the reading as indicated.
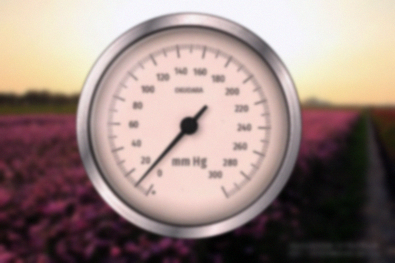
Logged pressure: 10 mmHg
